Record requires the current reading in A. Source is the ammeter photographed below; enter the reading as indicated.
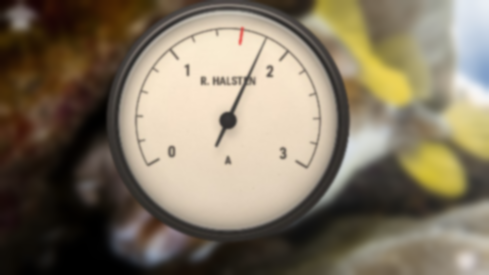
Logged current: 1.8 A
